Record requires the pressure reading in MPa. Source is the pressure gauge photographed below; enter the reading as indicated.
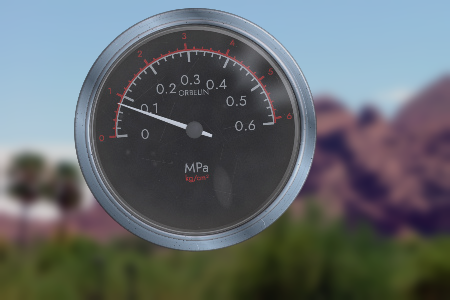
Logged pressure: 0.08 MPa
